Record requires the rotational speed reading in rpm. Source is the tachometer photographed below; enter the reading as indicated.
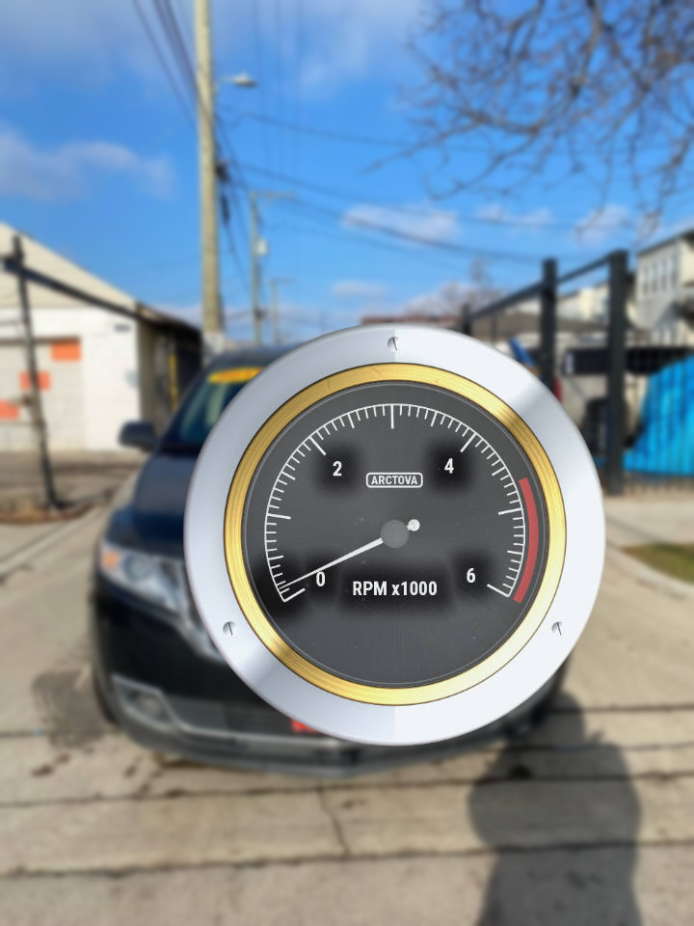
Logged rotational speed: 150 rpm
